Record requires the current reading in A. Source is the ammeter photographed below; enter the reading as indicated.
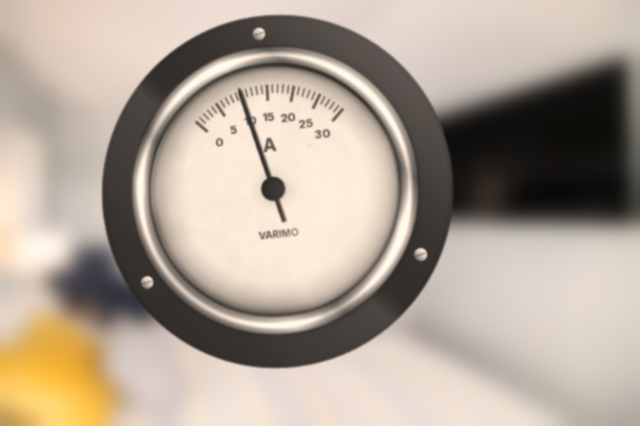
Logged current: 10 A
